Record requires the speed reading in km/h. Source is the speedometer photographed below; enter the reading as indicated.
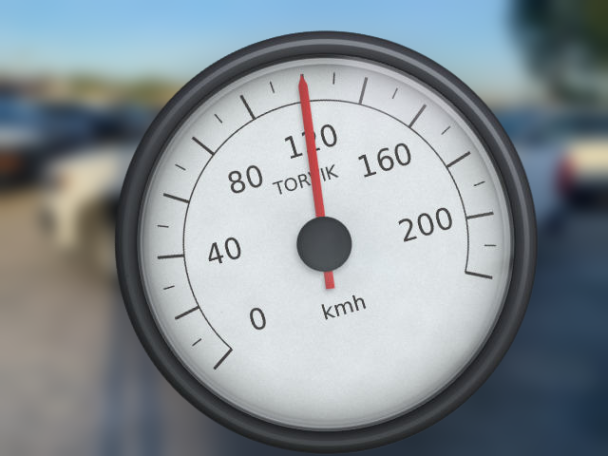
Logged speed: 120 km/h
